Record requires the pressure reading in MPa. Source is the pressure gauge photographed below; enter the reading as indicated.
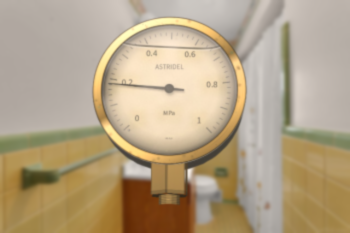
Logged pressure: 0.18 MPa
